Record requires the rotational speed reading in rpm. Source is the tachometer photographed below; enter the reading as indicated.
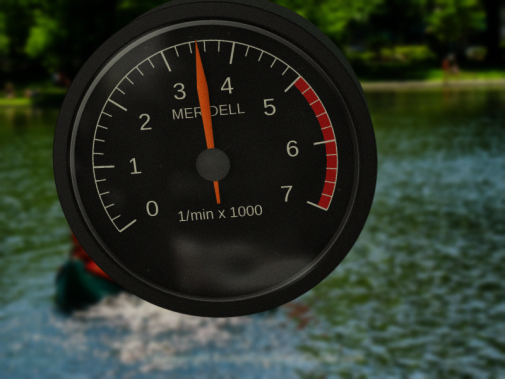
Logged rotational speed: 3500 rpm
